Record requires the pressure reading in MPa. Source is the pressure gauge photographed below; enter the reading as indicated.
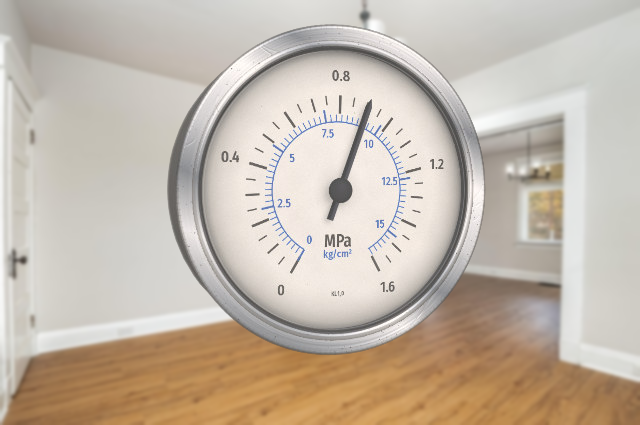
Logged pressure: 0.9 MPa
